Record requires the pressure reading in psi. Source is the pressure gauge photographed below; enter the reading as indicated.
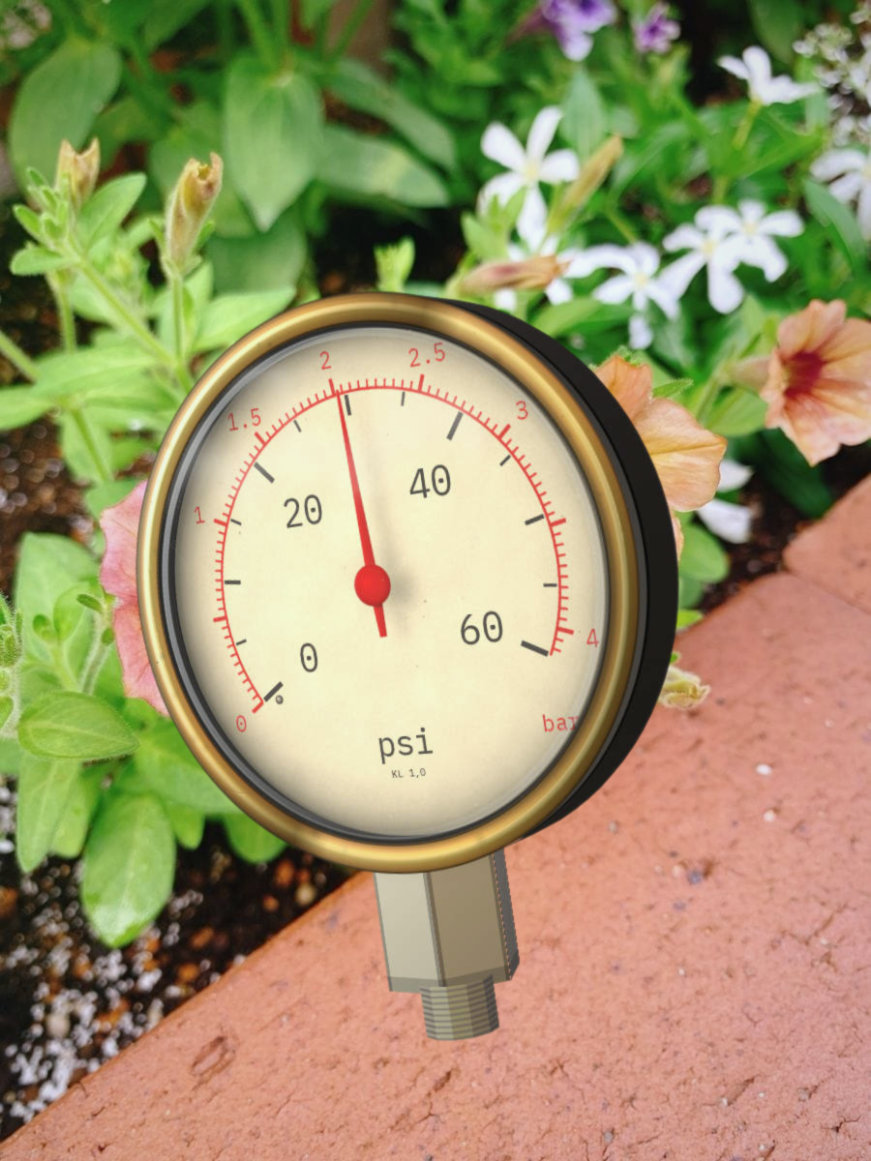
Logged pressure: 30 psi
